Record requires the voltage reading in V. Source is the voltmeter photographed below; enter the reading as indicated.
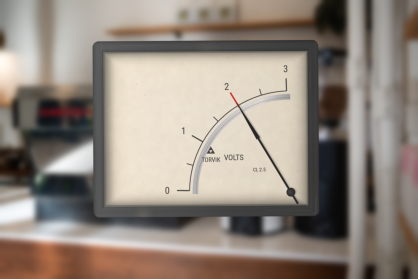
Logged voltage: 2 V
